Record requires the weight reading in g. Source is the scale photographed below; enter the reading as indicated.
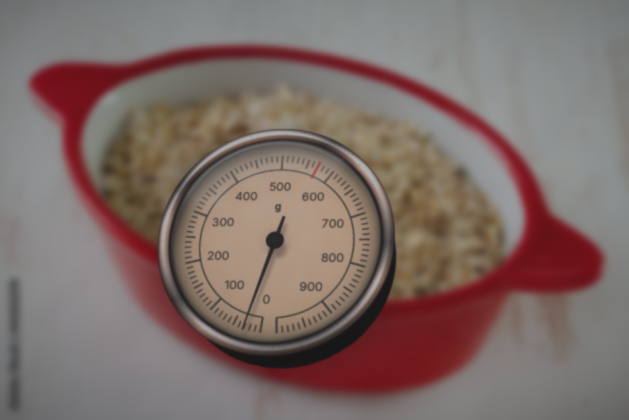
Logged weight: 30 g
